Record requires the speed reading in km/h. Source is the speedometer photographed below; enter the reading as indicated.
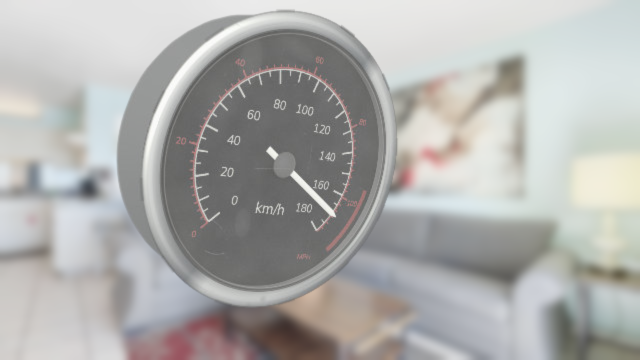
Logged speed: 170 km/h
